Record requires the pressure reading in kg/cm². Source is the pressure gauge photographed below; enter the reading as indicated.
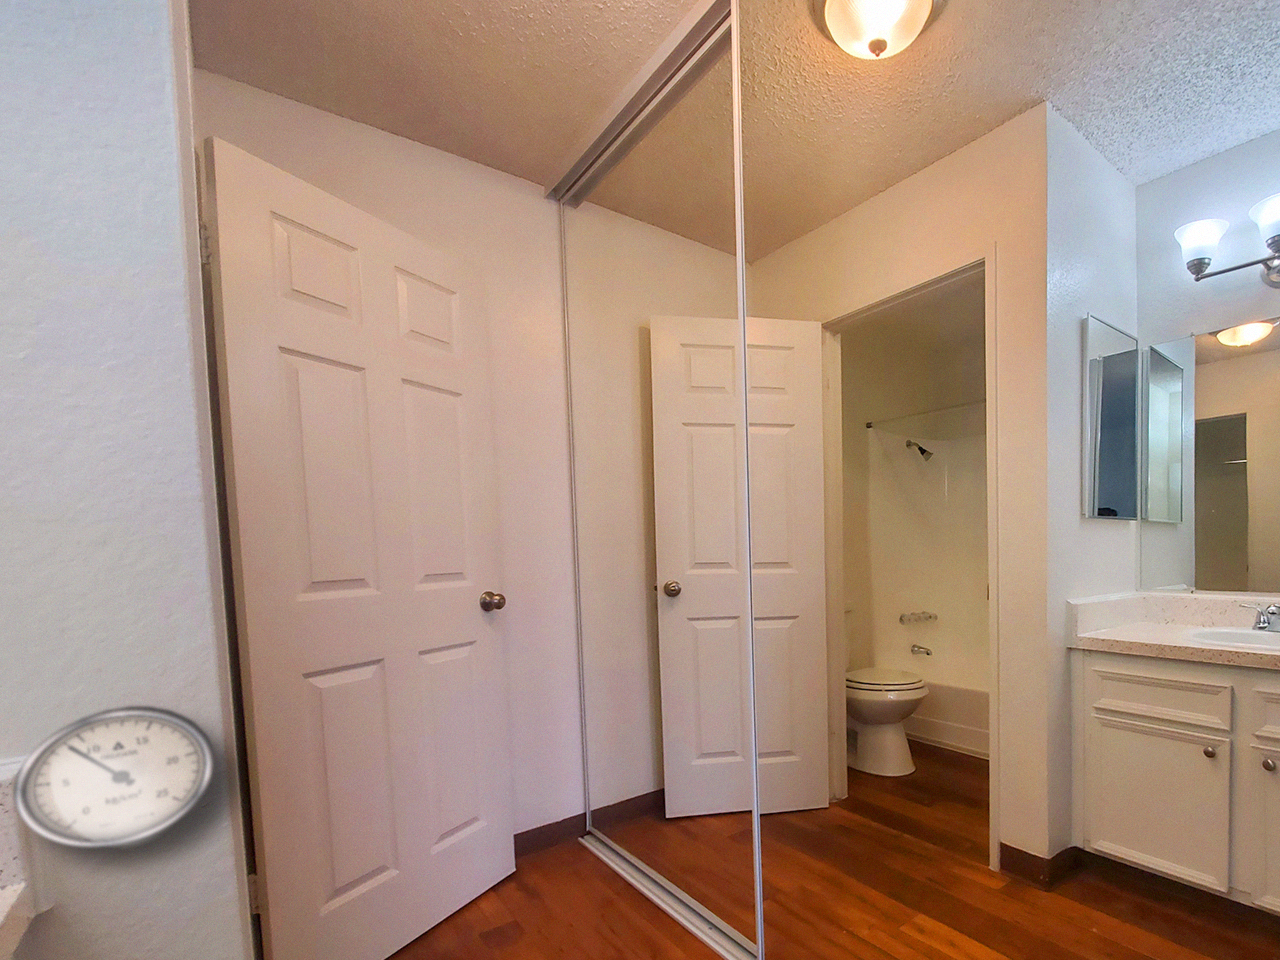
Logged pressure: 9 kg/cm²
